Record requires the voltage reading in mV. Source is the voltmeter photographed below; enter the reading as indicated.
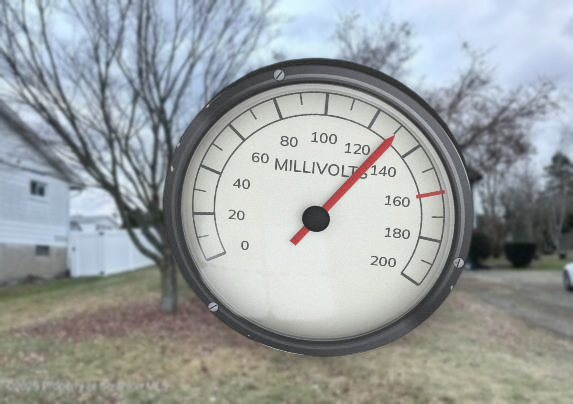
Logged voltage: 130 mV
